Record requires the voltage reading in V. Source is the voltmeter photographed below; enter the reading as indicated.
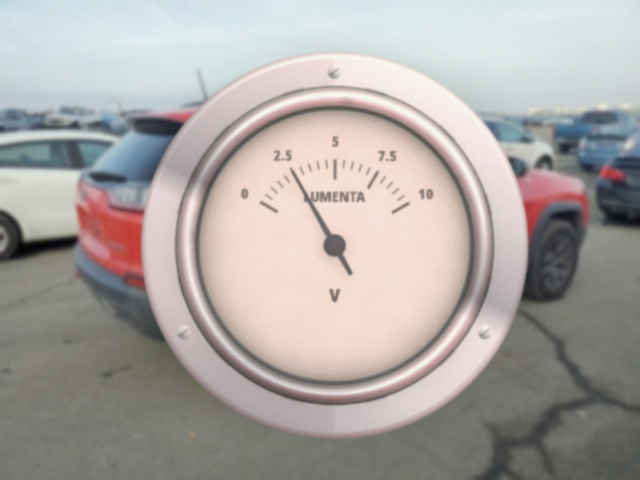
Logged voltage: 2.5 V
